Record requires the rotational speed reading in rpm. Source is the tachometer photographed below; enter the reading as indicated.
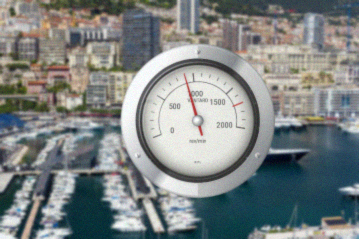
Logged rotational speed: 900 rpm
